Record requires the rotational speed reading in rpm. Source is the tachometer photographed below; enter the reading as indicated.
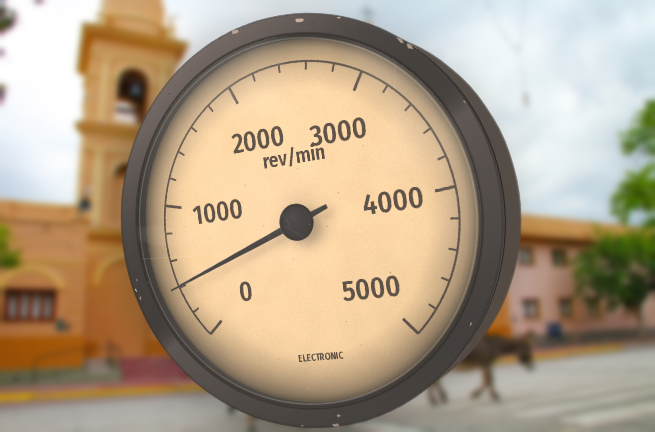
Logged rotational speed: 400 rpm
